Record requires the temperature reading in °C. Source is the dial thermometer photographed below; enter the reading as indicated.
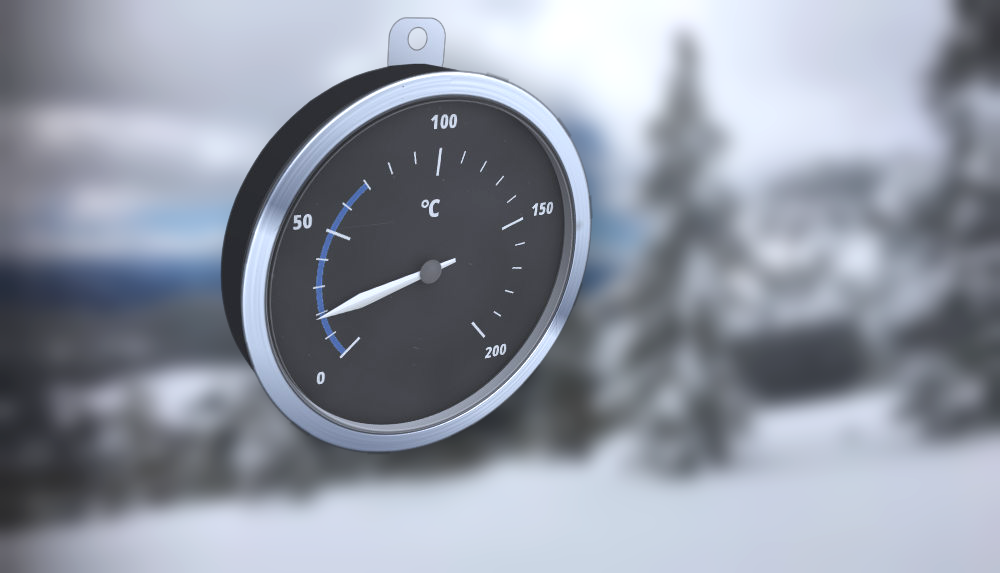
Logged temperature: 20 °C
